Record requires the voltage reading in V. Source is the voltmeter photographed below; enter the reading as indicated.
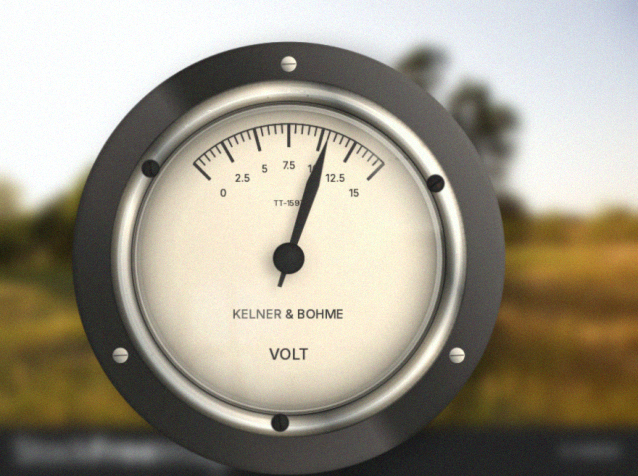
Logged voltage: 10.5 V
